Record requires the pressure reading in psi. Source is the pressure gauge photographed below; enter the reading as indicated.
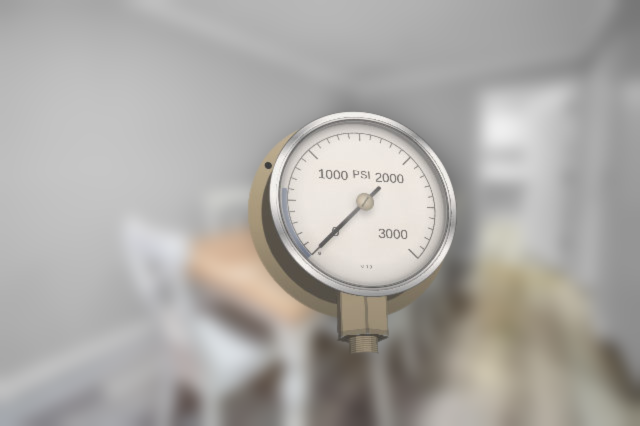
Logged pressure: 0 psi
